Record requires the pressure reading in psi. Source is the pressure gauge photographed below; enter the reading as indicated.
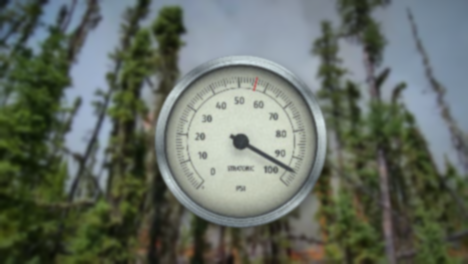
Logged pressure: 95 psi
